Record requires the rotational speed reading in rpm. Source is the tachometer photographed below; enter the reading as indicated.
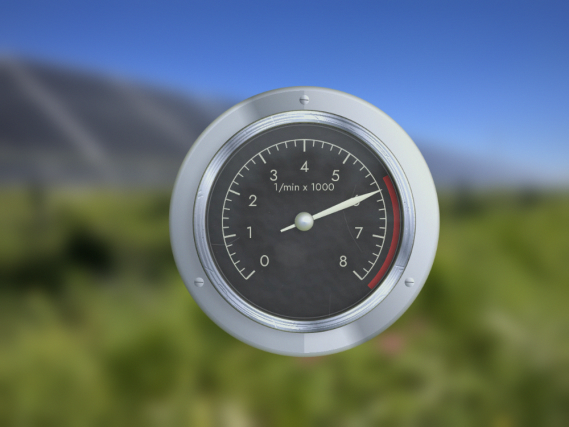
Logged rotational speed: 6000 rpm
